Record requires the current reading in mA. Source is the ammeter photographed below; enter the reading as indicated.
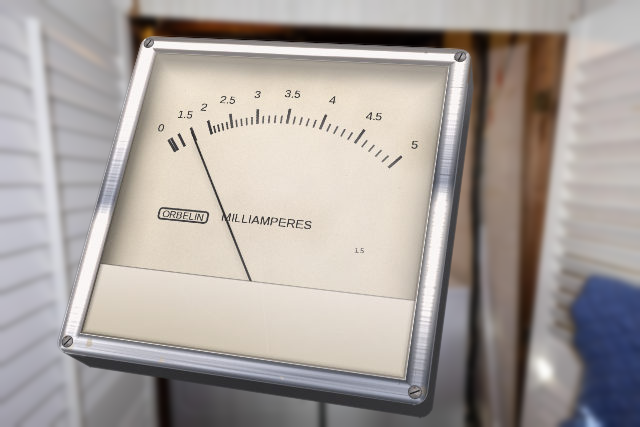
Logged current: 1.5 mA
